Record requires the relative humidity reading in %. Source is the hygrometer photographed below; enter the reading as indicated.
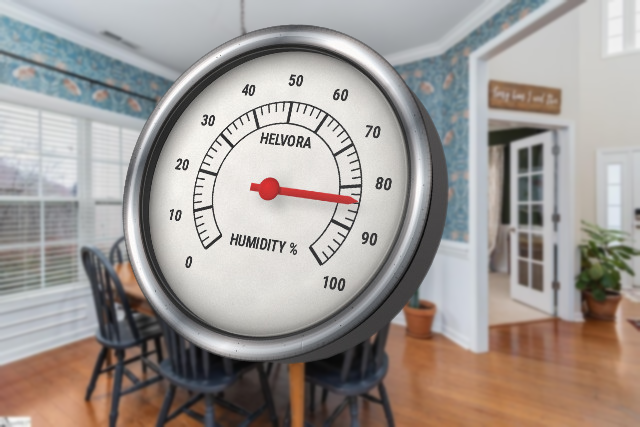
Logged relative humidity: 84 %
